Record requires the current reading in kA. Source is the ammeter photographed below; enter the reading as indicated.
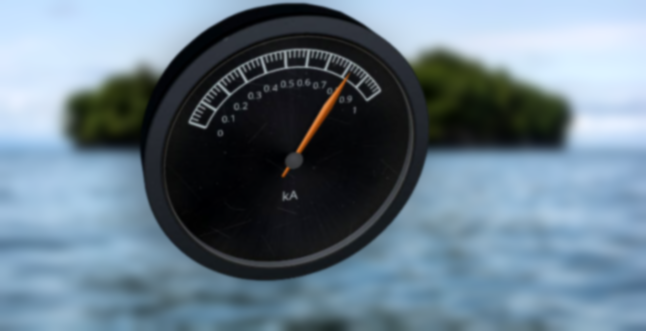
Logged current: 0.8 kA
